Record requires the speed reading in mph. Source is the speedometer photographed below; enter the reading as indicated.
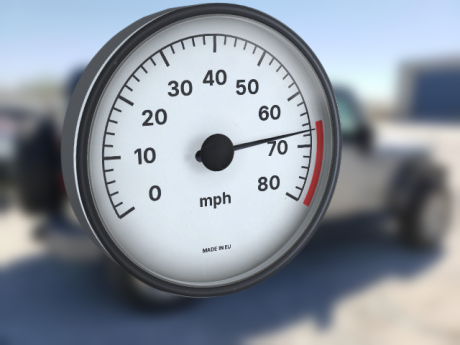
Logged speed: 67 mph
